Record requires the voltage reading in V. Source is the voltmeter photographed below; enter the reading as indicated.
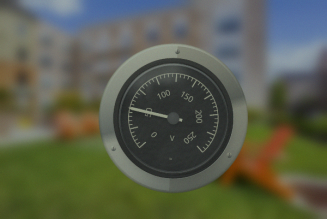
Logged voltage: 50 V
